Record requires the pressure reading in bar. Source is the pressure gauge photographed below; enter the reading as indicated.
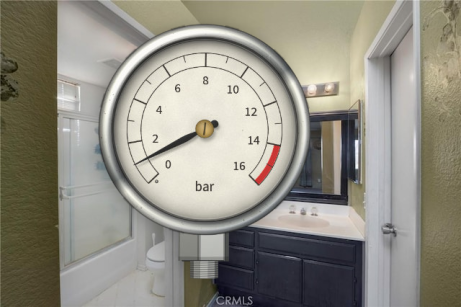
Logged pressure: 1 bar
